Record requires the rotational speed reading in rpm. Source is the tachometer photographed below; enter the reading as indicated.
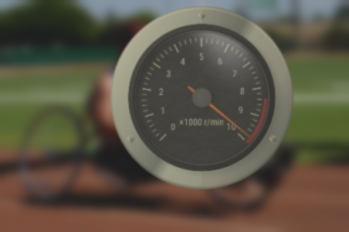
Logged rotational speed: 9800 rpm
